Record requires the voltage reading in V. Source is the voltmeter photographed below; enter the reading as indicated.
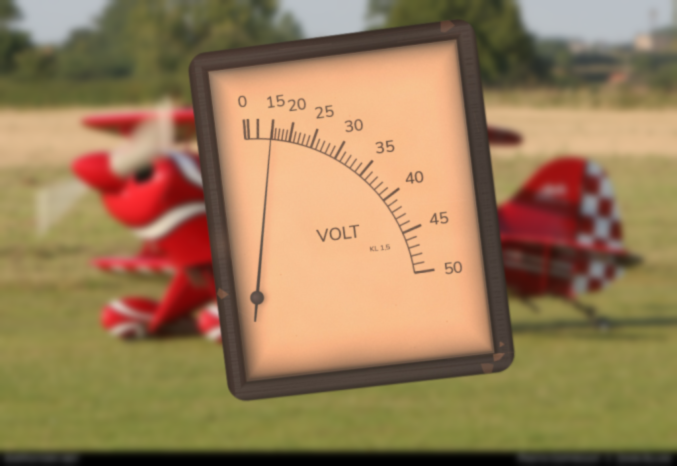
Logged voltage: 15 V
